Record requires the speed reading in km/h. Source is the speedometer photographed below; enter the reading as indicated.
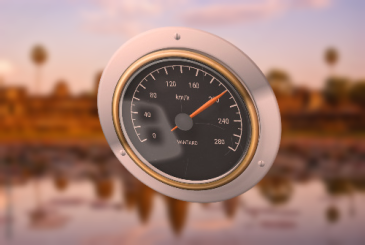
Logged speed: 200 km/h
